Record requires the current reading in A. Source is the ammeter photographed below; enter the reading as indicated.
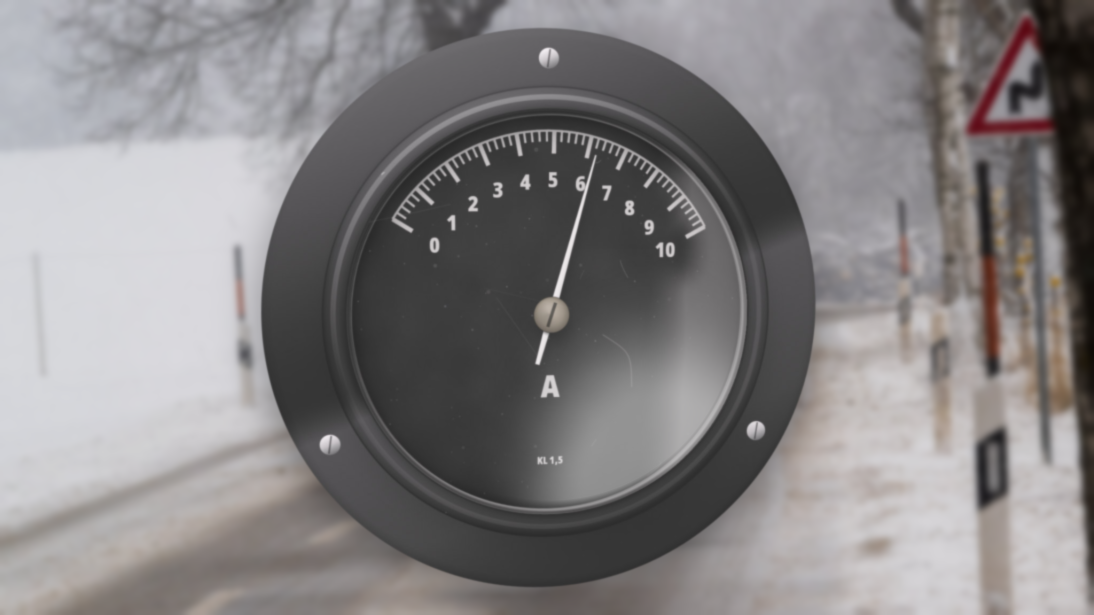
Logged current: 6.2 A
